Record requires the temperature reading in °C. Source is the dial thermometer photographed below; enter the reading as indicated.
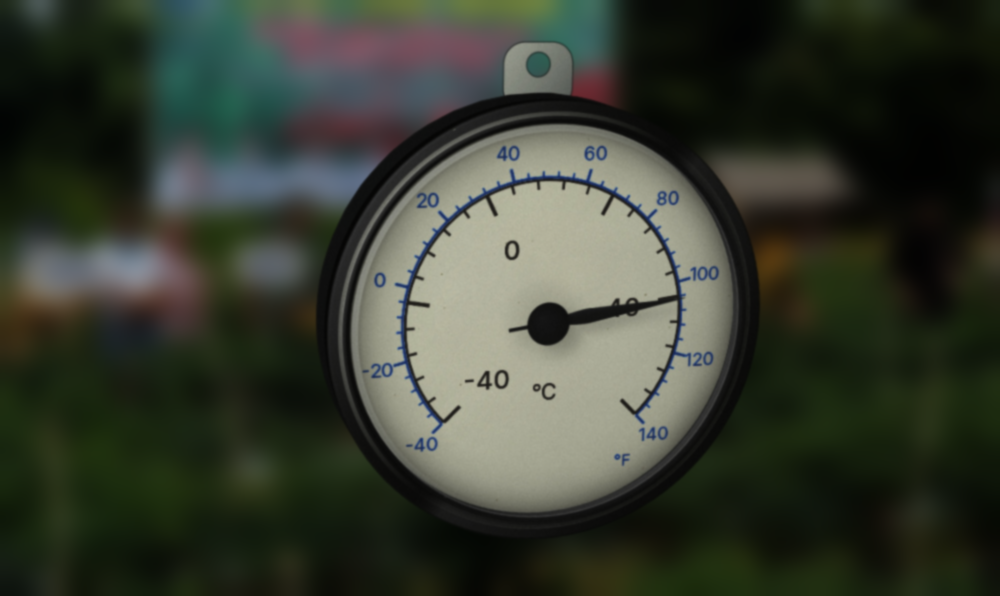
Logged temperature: 40 °C
